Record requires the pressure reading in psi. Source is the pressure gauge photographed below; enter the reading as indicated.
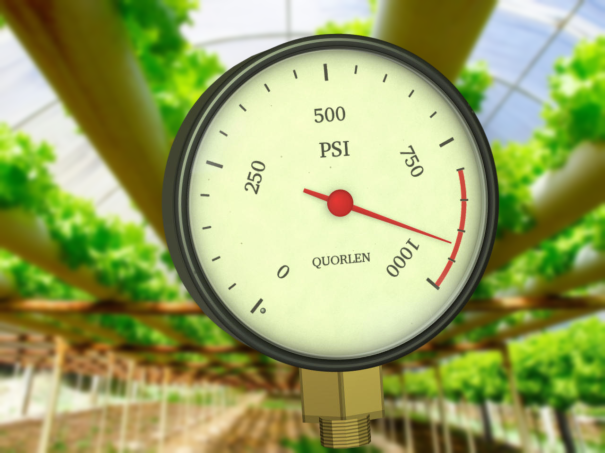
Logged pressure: 925 psi
